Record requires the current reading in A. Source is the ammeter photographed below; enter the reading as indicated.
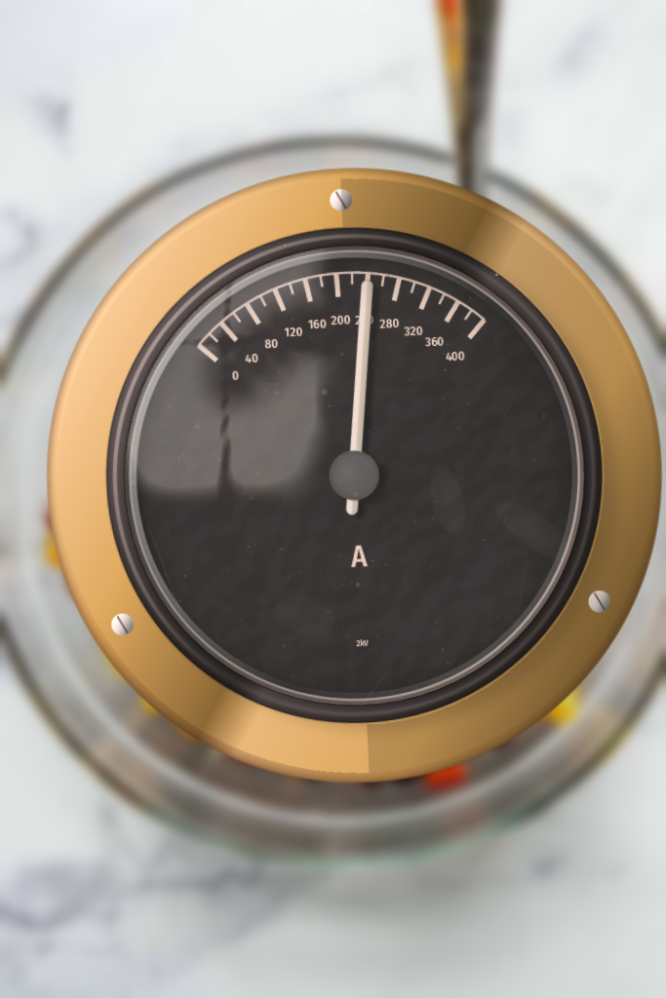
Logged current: 240 A
